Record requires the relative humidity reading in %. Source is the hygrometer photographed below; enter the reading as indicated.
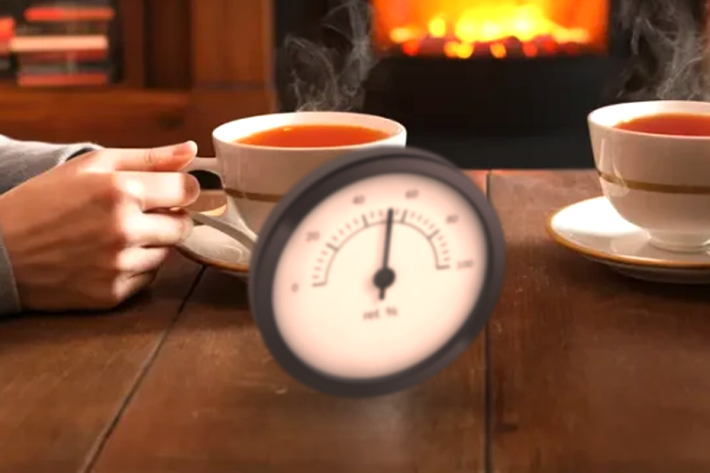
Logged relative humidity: 52 %
